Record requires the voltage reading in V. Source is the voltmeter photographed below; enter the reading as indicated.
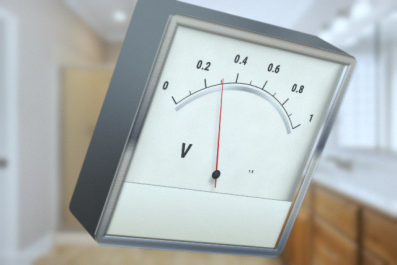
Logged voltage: 0.3 V
